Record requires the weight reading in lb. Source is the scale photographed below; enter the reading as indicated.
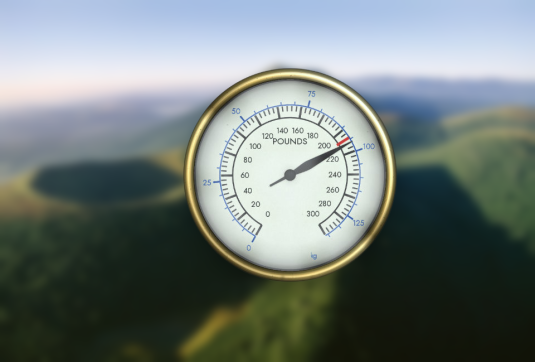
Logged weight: 212 lb
